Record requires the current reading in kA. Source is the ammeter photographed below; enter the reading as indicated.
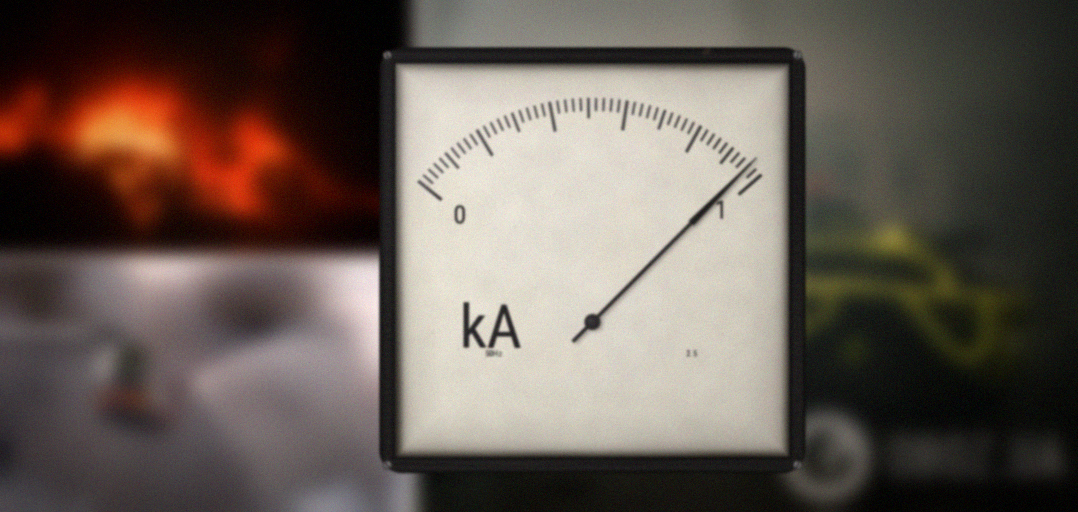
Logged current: 0.96 kA
